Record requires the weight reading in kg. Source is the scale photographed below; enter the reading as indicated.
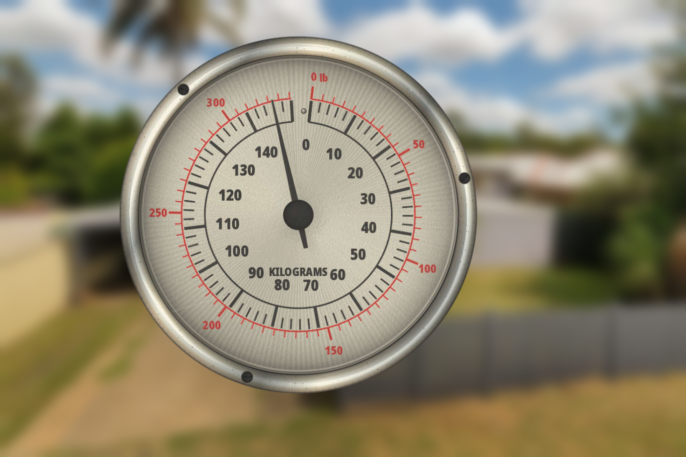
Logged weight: 146 kg
